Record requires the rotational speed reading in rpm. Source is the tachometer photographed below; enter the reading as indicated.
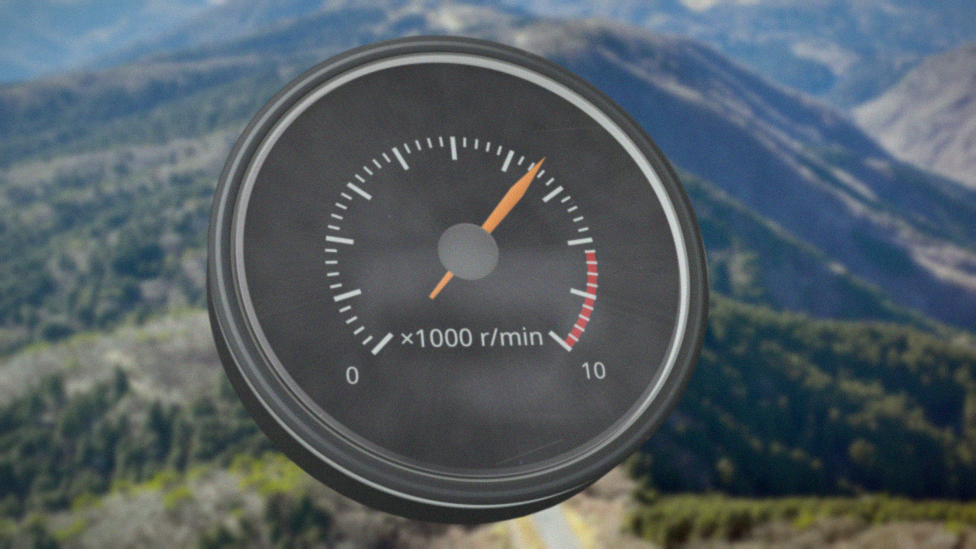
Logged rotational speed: 6500 rpm
